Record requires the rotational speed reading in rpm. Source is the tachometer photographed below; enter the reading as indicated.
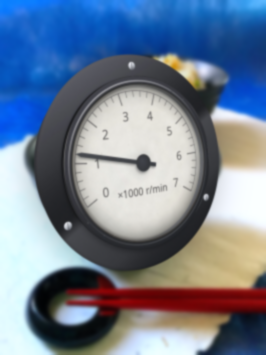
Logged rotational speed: 1200 rpm
